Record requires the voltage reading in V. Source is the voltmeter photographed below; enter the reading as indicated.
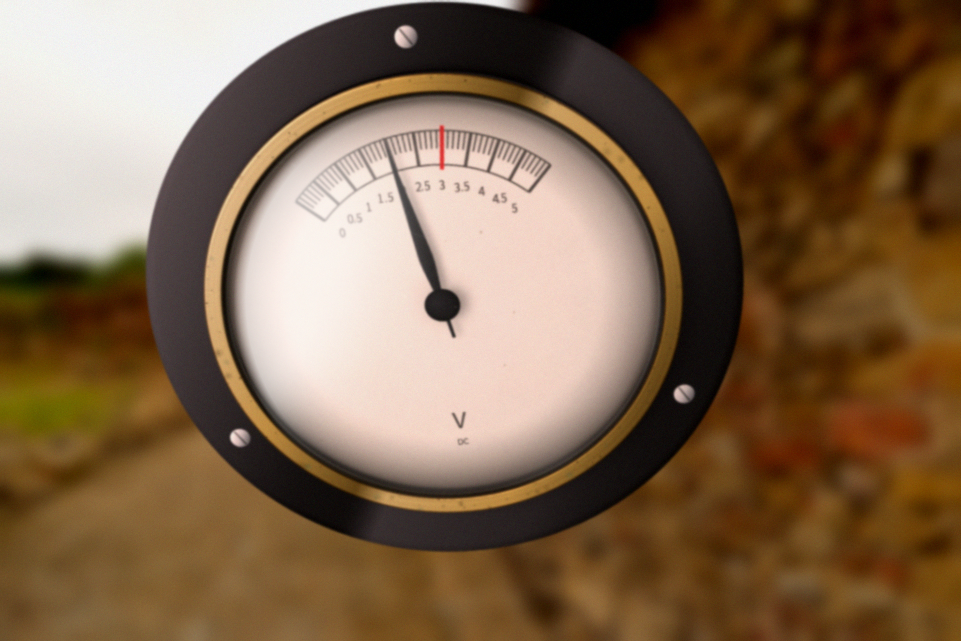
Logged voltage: 2 V
